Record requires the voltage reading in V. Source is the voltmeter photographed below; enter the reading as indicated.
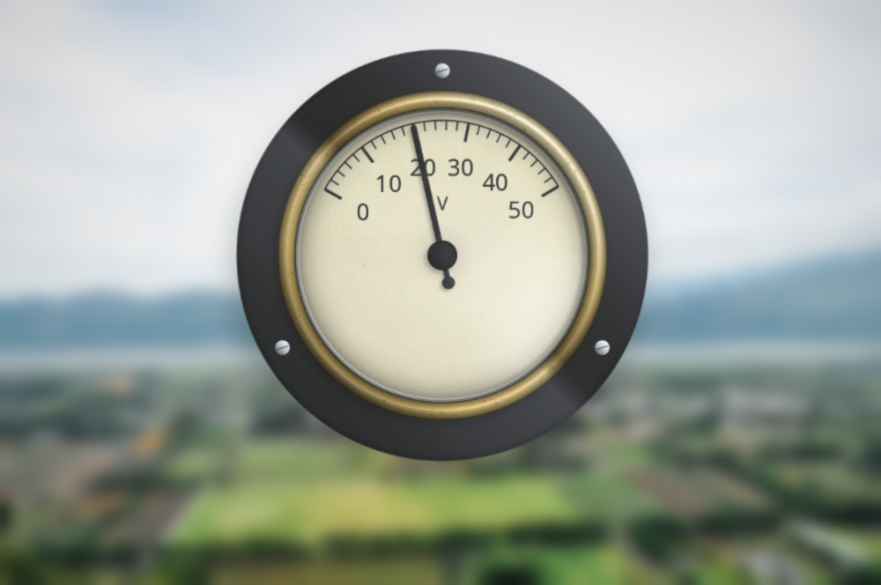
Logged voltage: 20 V
